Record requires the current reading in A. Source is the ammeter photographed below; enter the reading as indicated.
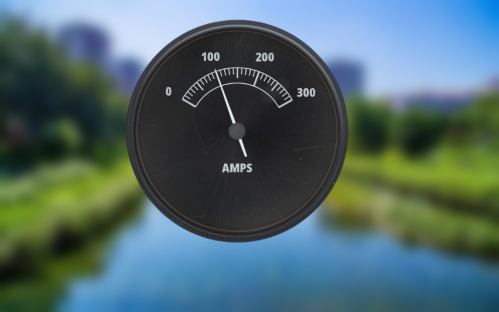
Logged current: 100 A
